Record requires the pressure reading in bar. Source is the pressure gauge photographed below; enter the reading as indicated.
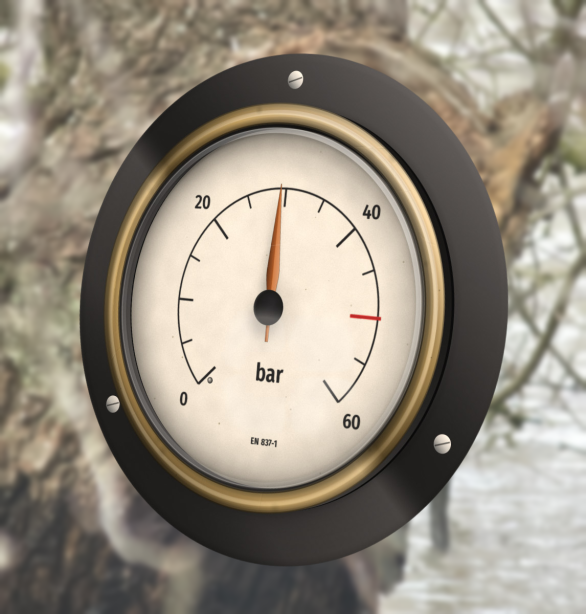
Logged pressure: 30 bar
